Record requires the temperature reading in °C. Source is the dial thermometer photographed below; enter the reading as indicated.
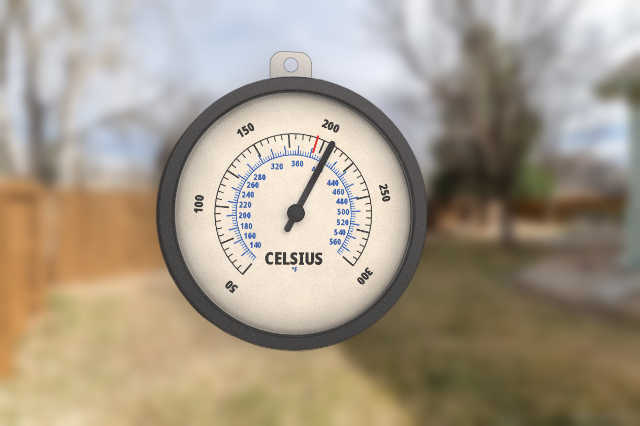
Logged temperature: 205 °C
